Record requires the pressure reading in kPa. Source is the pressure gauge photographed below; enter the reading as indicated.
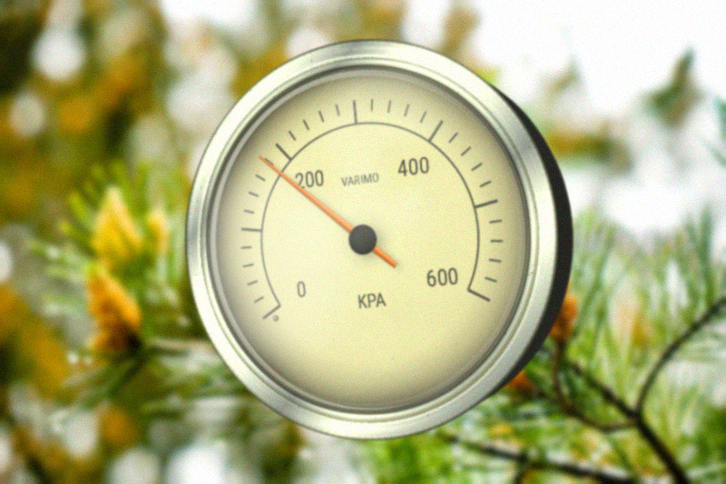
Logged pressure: 180 kPa
